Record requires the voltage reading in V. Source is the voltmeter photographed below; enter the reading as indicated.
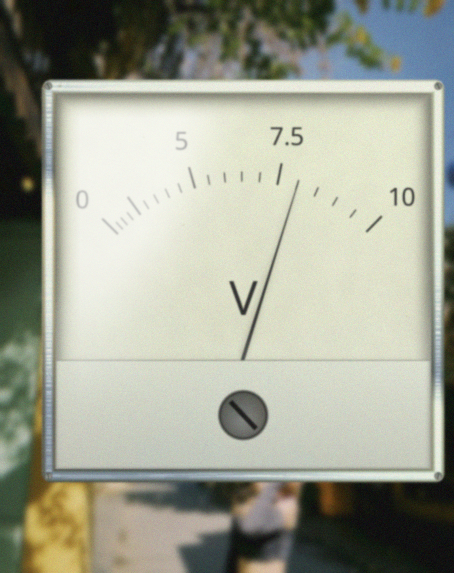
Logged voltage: 8 V
